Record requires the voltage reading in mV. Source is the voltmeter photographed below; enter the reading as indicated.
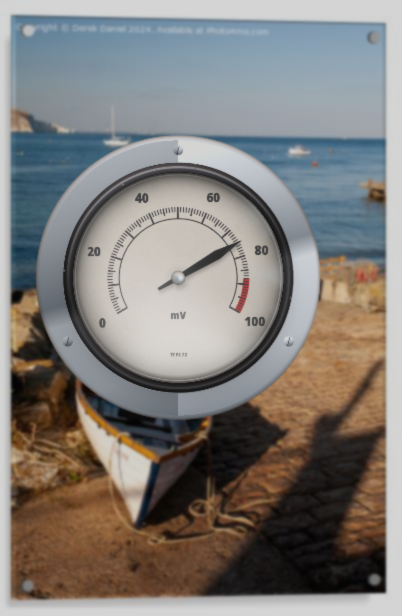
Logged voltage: 75 mV
